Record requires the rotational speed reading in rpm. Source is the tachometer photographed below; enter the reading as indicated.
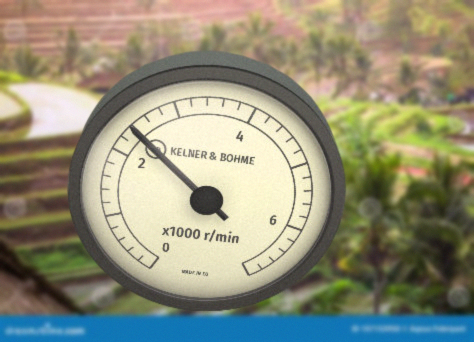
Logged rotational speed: 2400 rpm
